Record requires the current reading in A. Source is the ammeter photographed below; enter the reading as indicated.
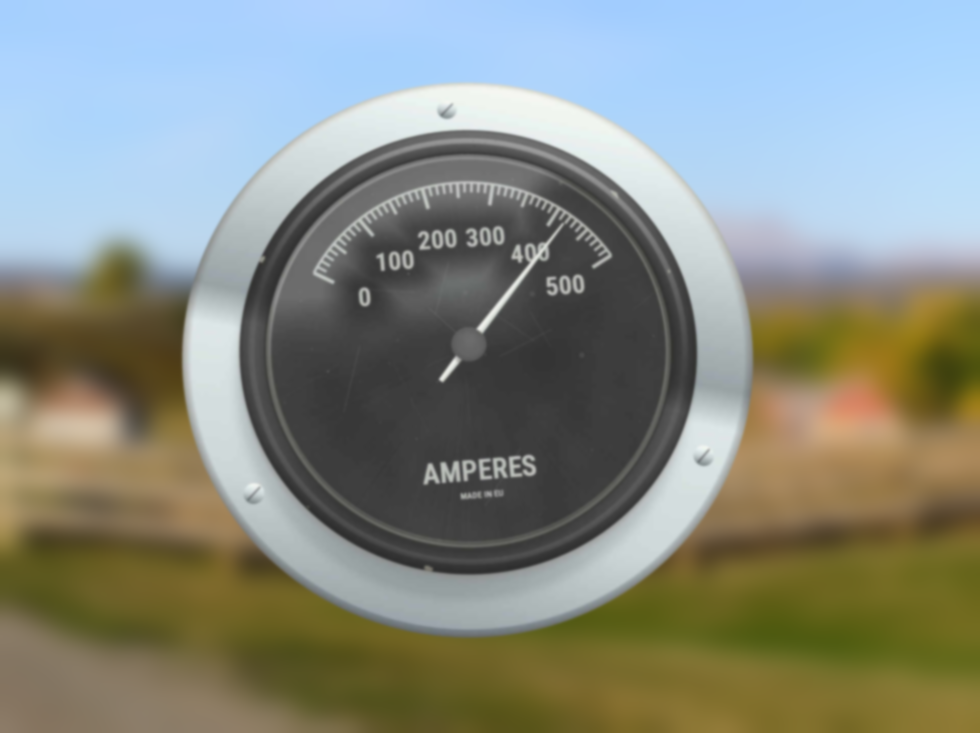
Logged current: 420 A
